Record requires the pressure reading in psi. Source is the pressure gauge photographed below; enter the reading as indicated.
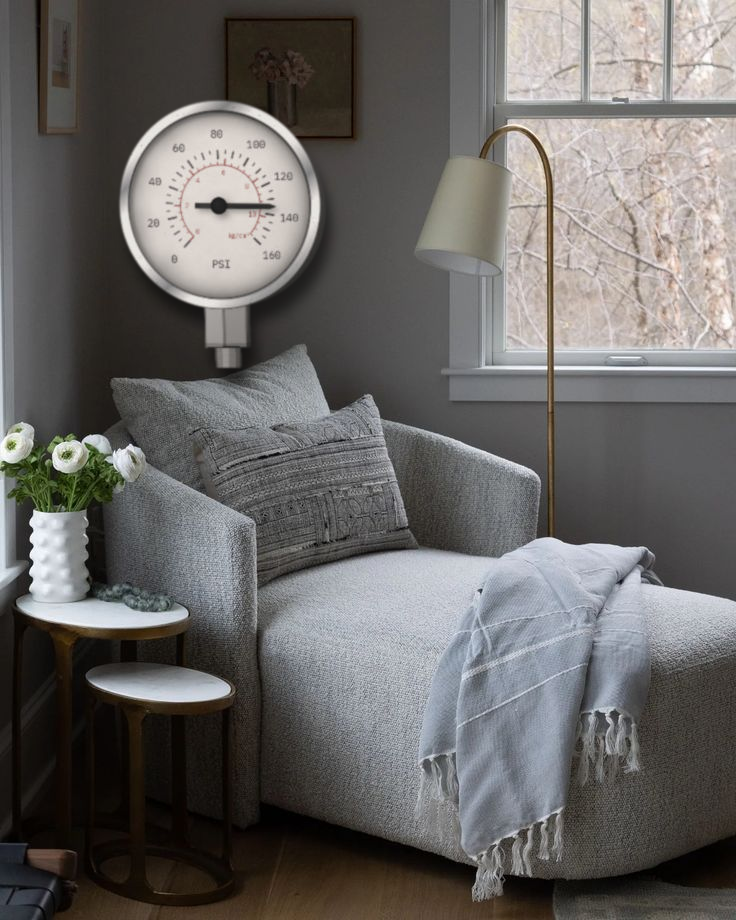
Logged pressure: 135 psi
